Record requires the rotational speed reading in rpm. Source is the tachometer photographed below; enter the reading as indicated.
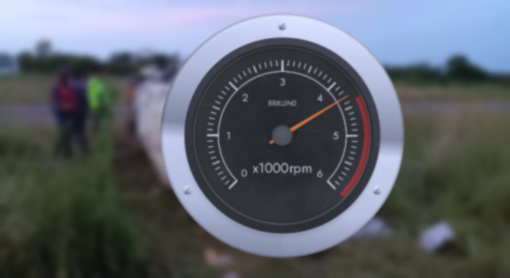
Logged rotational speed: 4300 rpm
